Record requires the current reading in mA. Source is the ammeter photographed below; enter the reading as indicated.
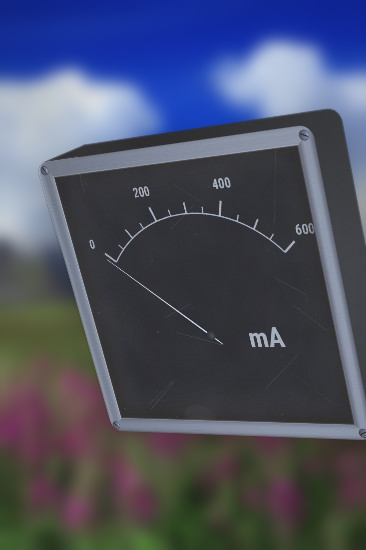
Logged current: 0 mA
